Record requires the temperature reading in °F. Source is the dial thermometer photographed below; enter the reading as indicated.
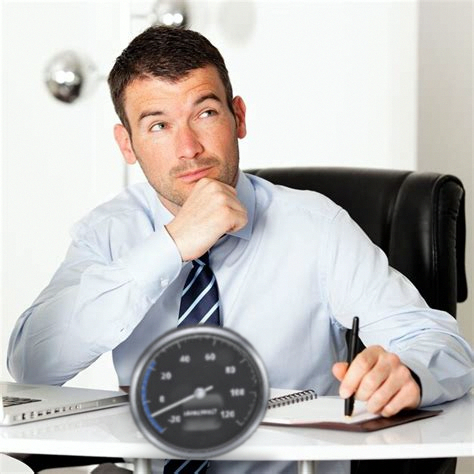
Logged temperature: -8 °F
